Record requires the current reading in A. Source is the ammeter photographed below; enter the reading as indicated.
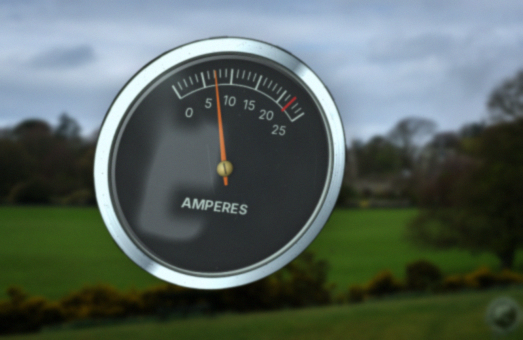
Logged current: 7 A
